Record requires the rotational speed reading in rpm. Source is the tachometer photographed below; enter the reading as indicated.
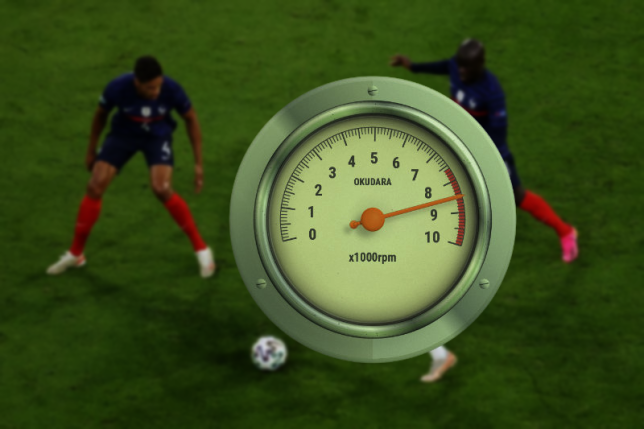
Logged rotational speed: 8500 rpm
